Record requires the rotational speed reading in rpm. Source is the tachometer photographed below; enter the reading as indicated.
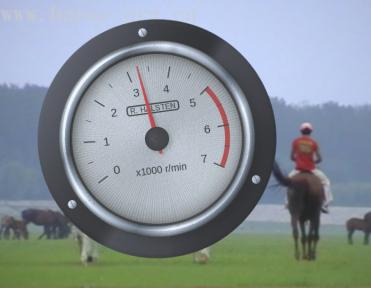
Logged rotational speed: 3250 rpm
